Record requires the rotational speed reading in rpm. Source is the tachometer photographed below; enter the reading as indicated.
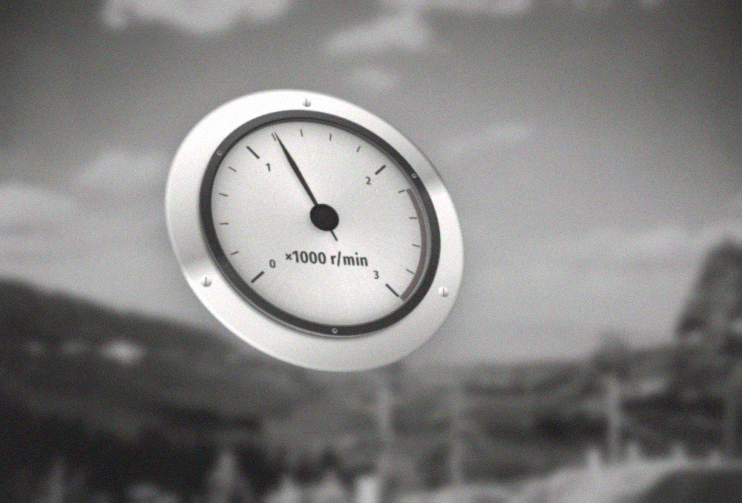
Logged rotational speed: 1200 rpm
